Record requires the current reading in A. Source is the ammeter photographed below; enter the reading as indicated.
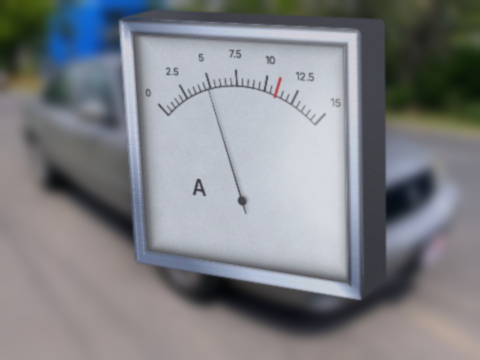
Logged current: 5 A
